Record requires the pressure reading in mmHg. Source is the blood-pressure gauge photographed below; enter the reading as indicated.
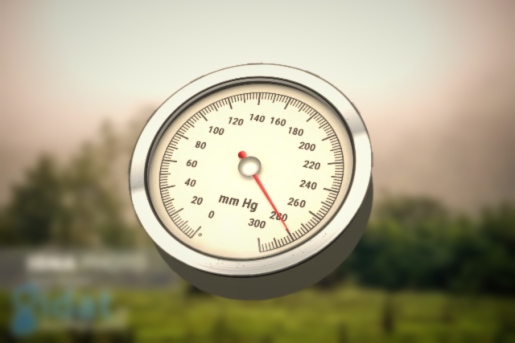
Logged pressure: 280 mmHg
